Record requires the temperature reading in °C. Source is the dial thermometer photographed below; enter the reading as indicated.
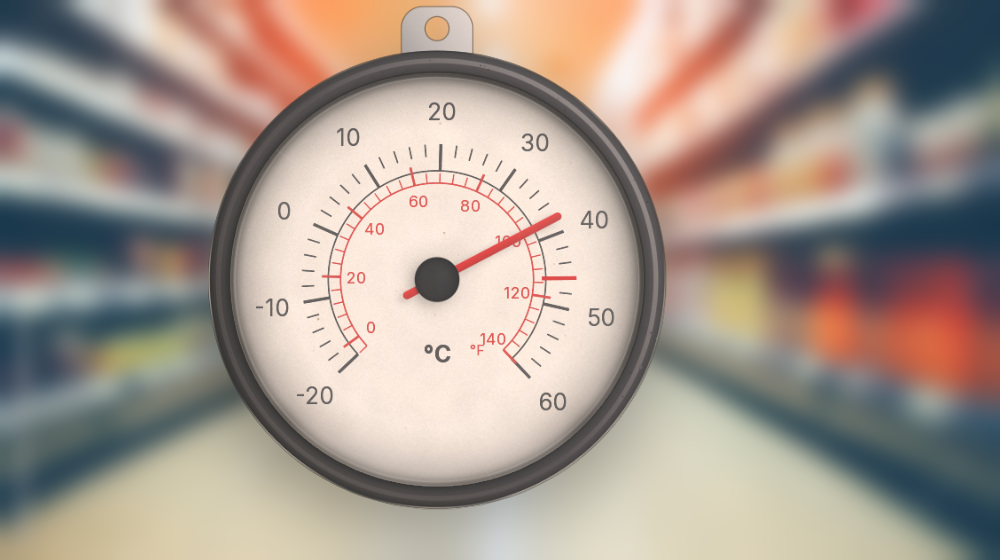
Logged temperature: 38 °C
